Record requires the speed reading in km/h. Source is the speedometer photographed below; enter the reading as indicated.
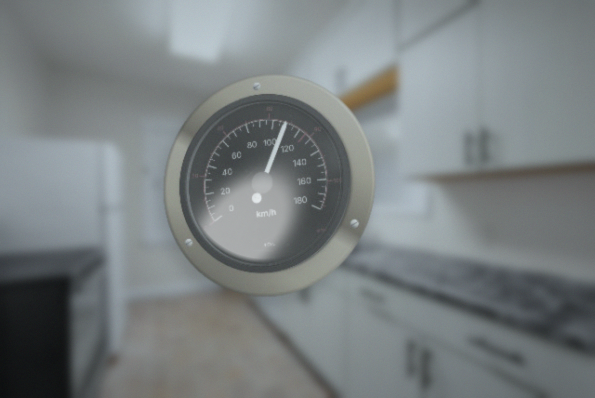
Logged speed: 110 km/h
